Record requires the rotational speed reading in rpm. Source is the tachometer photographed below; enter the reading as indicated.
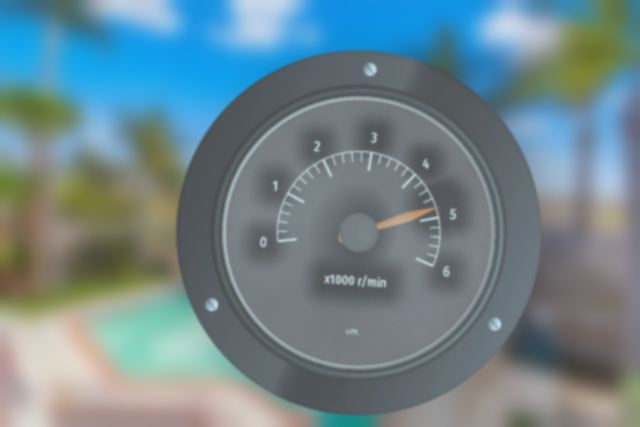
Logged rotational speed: 4800 rpm
